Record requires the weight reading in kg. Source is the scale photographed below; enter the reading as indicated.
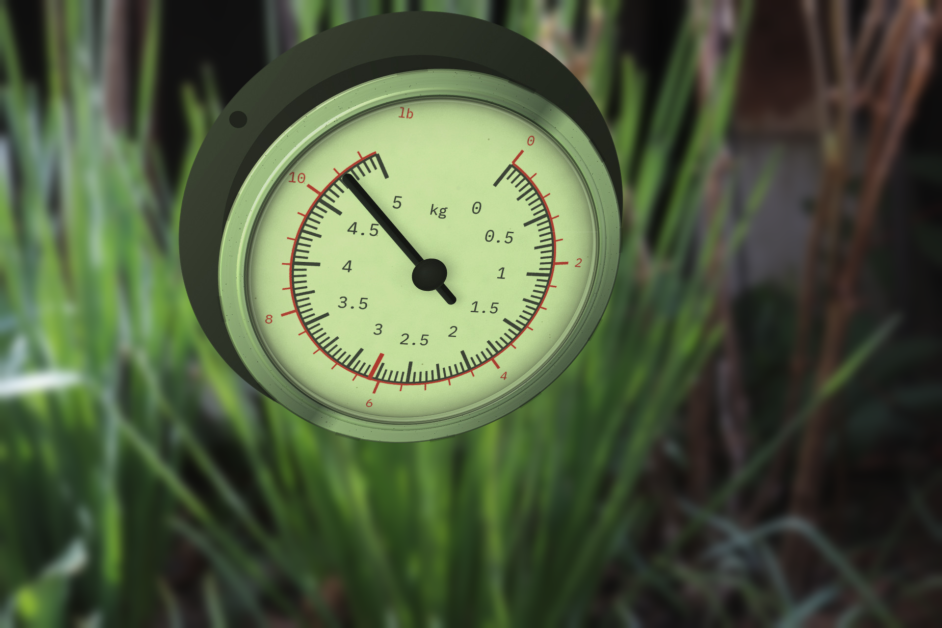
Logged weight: 4.75 kg
